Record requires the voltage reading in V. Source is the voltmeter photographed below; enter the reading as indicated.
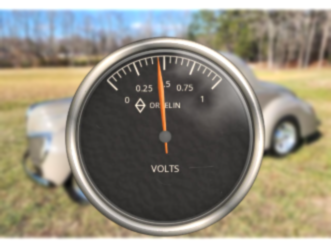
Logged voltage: 0.45 V
